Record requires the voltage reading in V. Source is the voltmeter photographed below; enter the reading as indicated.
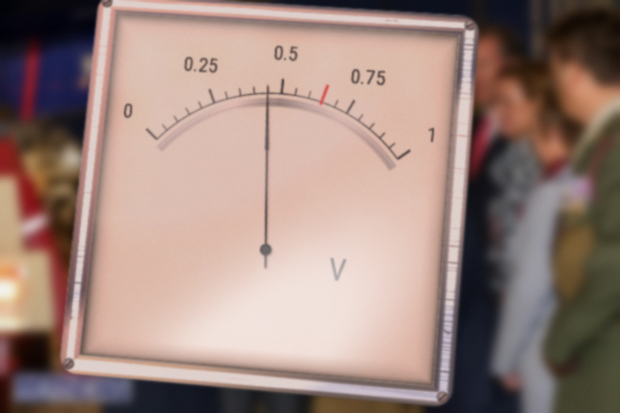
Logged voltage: 0.45 V
